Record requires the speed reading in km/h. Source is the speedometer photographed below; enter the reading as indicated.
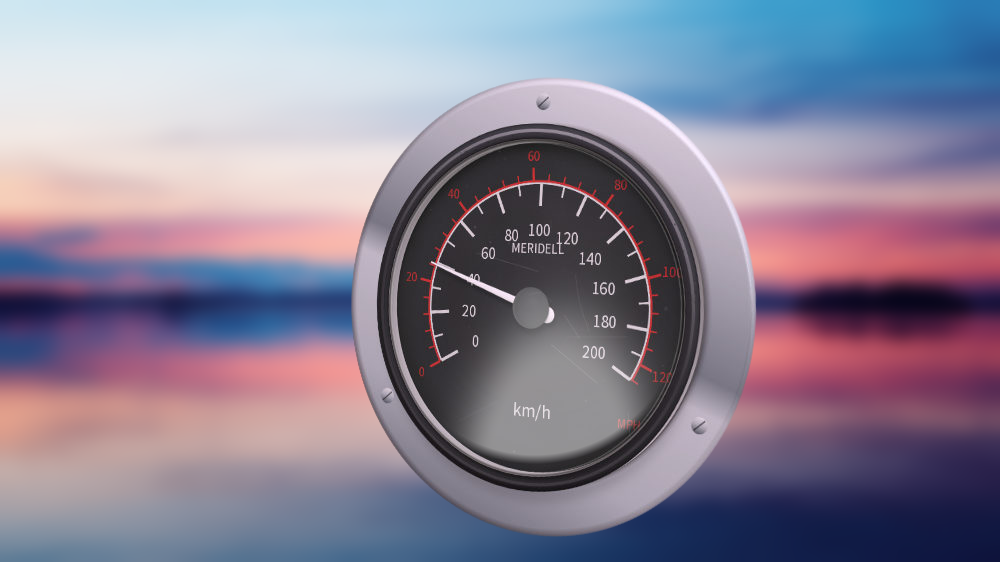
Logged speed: 40 km/h
